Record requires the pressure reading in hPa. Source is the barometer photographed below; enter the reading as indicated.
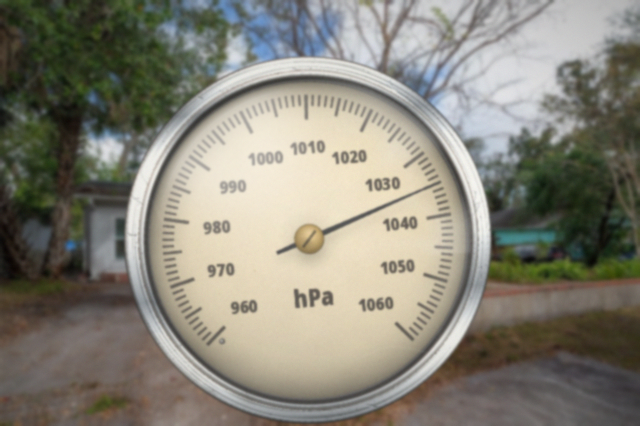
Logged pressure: 1035 hPa
